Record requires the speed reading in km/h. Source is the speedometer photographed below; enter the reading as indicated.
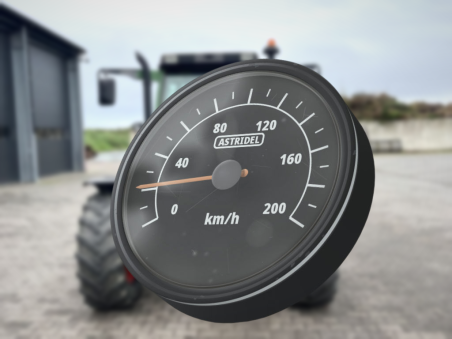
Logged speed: 20 km/h
